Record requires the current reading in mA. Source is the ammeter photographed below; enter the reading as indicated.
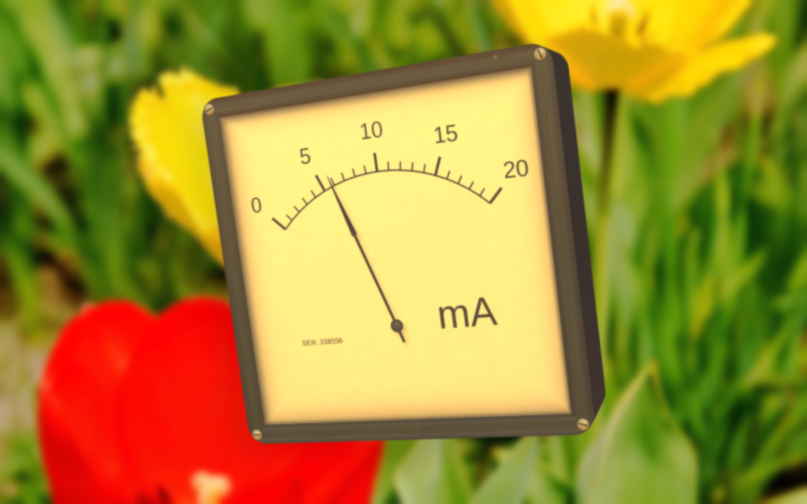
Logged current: 6 mA
